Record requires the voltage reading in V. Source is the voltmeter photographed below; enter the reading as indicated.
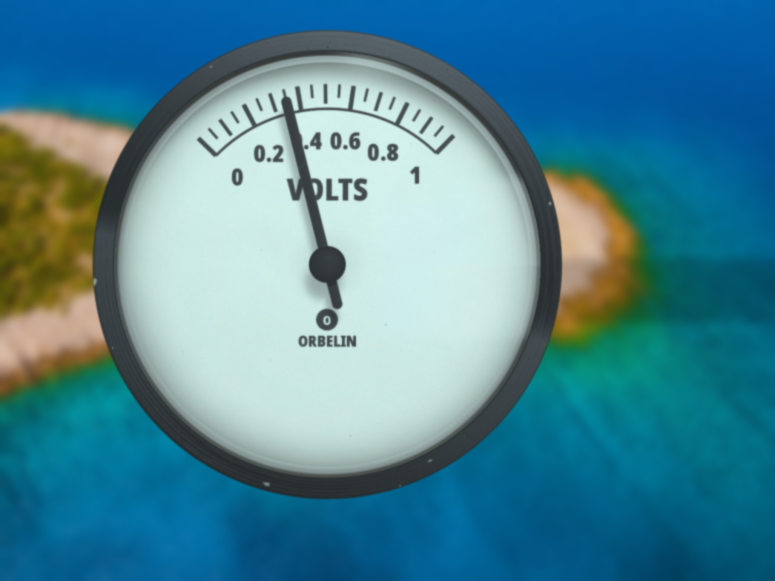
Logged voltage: 0.35 V
